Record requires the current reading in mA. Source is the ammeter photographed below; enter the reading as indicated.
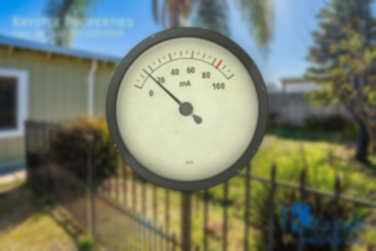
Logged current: 15 mA
